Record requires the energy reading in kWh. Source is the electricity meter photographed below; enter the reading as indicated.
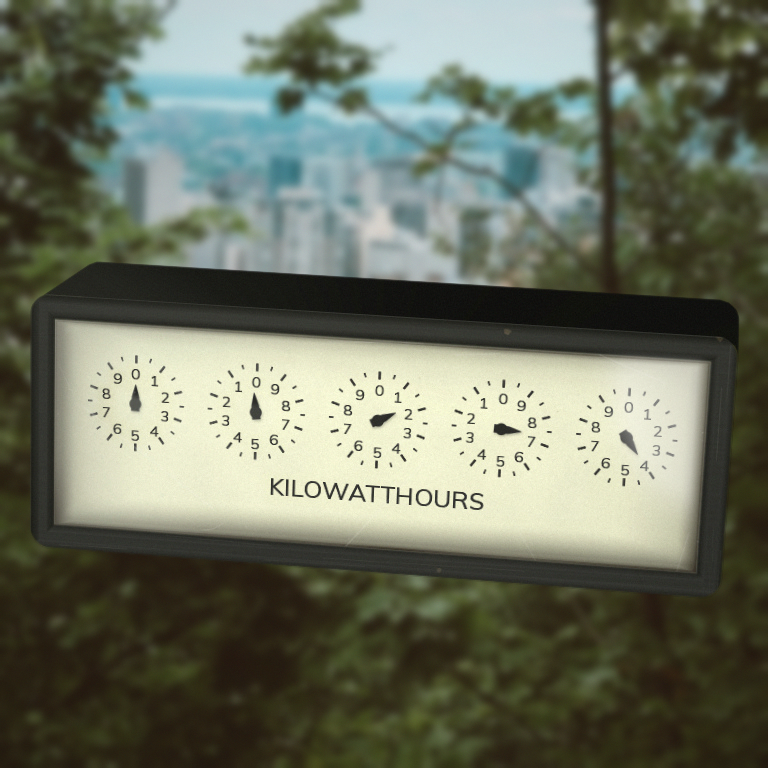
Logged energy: 174 kWh
